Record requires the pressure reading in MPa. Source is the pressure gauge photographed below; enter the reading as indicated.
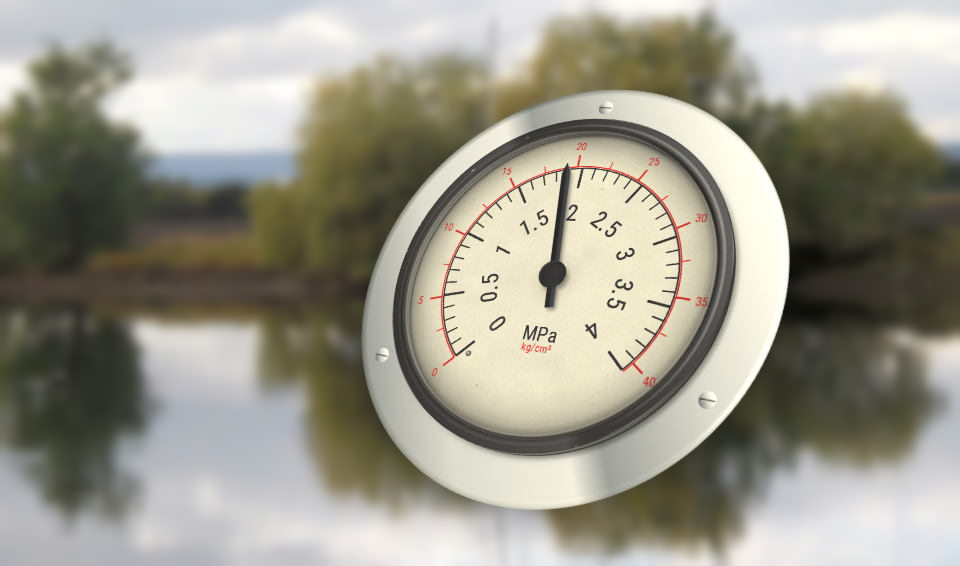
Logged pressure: 1.9 MPa
